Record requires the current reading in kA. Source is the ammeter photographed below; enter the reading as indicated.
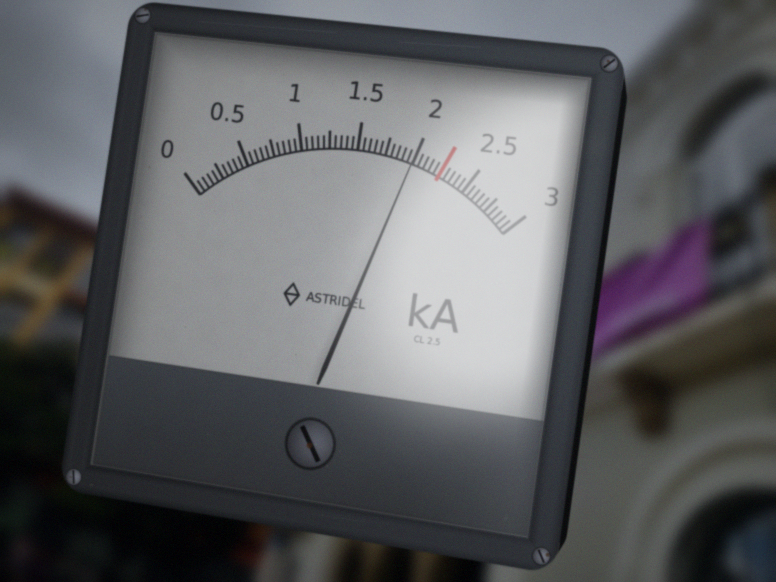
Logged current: 2 kA
